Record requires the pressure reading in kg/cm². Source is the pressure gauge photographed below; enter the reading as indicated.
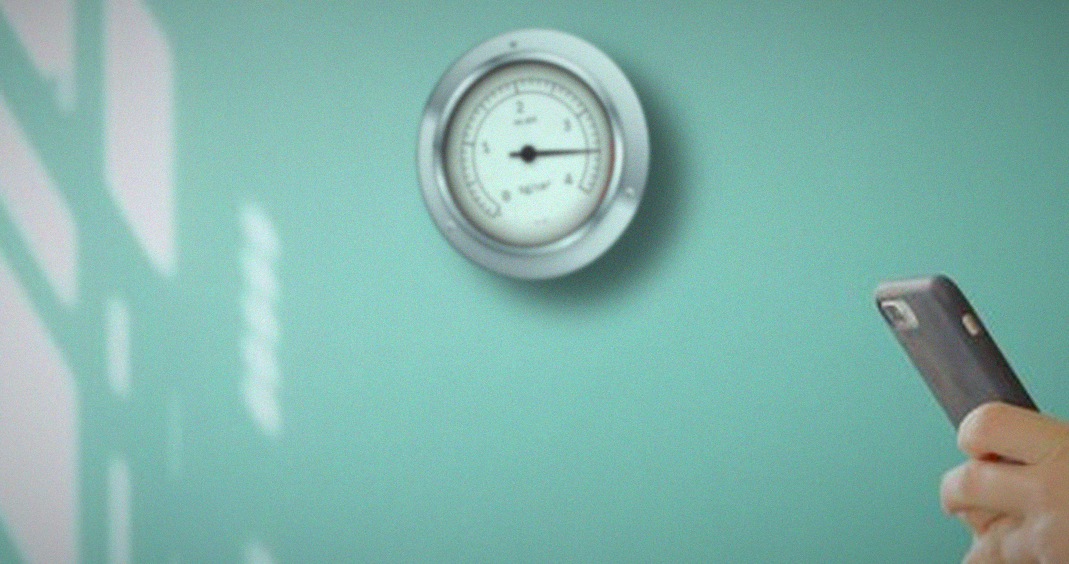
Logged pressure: 3.5 kg/cm²
